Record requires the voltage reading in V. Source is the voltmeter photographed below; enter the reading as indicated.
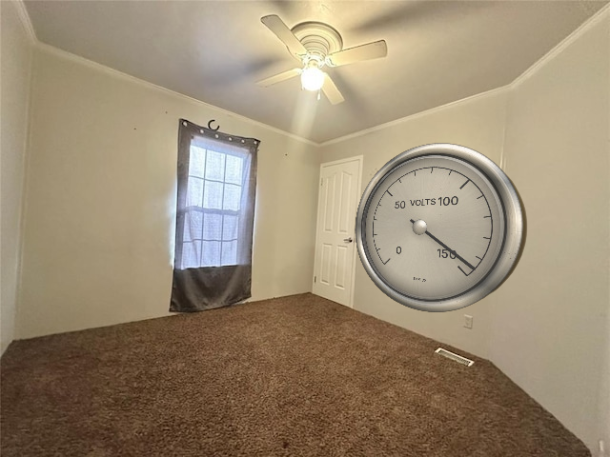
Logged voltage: 145 V
